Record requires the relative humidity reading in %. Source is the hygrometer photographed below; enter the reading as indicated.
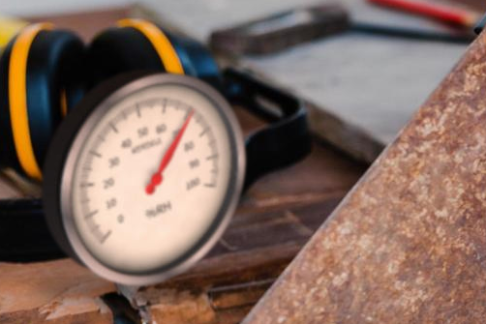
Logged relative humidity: 70 %
